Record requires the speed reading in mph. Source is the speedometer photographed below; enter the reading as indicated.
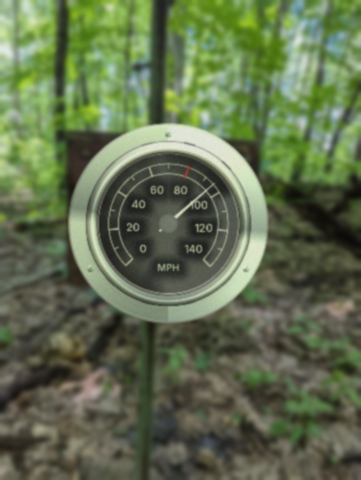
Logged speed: 95 mph
